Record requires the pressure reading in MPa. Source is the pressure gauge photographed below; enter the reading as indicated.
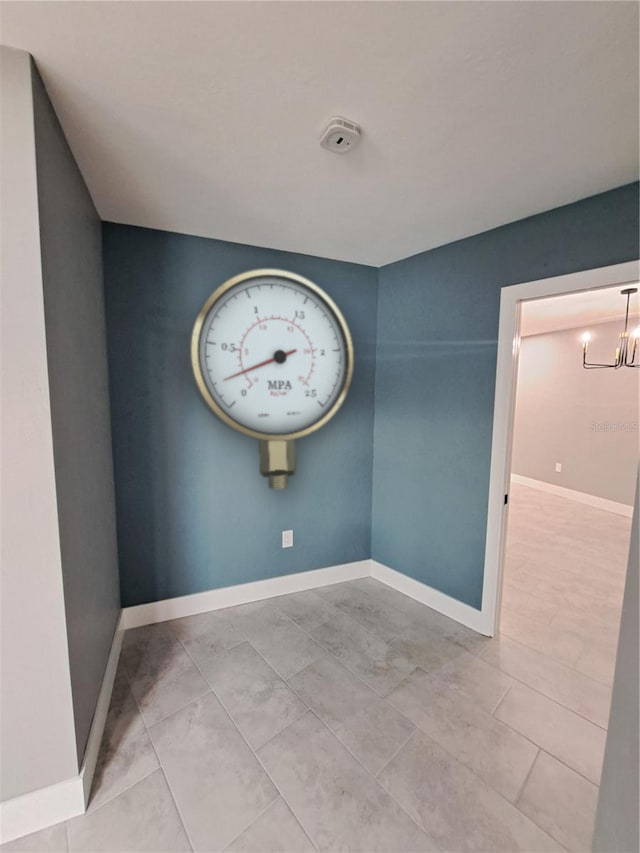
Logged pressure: 0.2 MPa
